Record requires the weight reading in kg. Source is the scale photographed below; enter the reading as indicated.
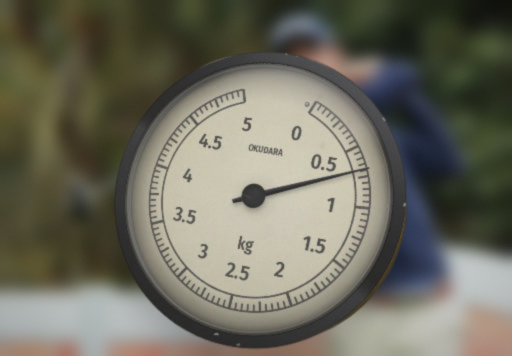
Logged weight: 0.7 kg
